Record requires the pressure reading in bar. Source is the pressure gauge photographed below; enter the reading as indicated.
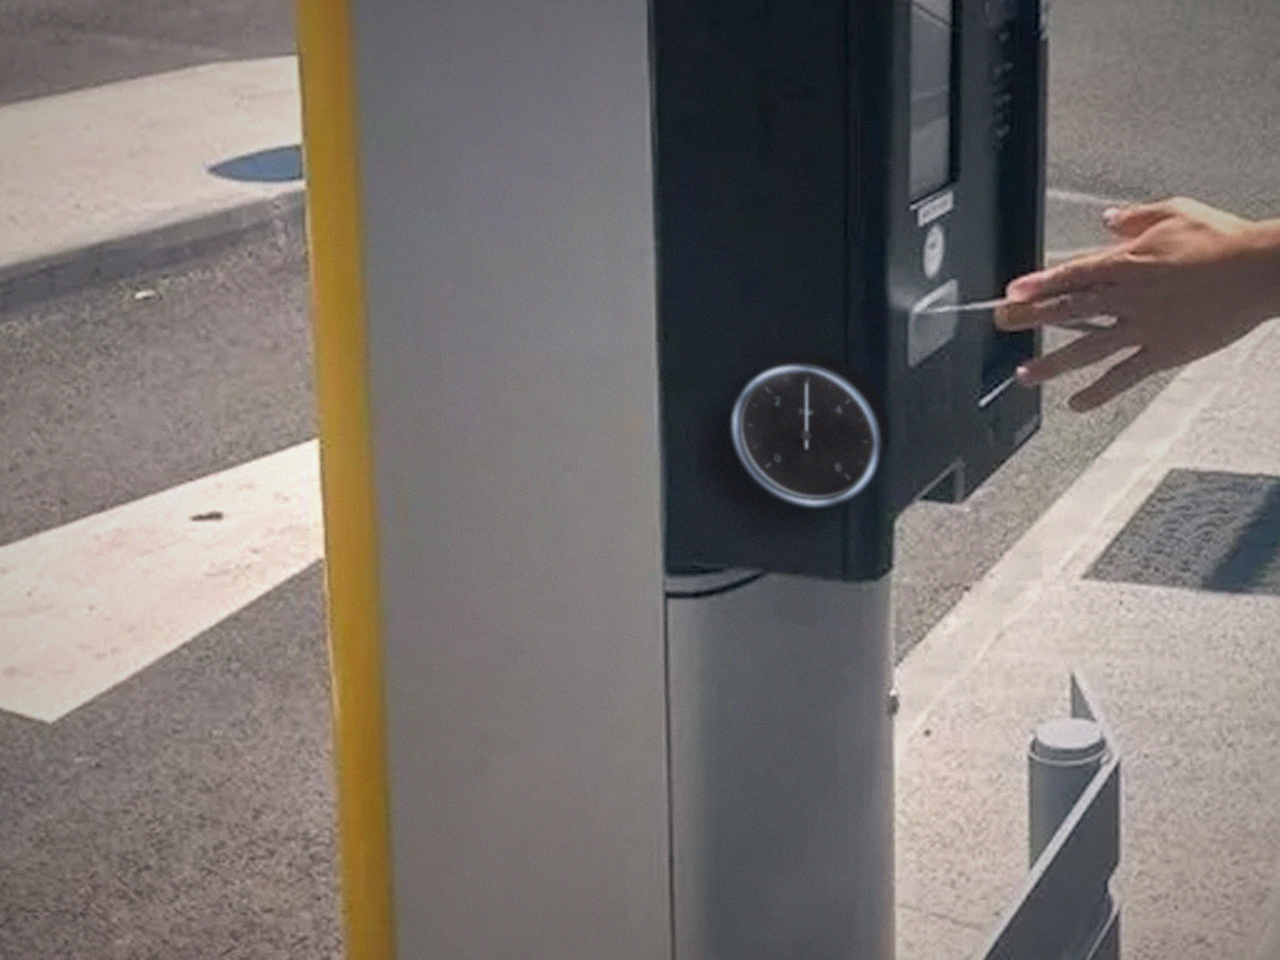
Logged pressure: 3 bar
